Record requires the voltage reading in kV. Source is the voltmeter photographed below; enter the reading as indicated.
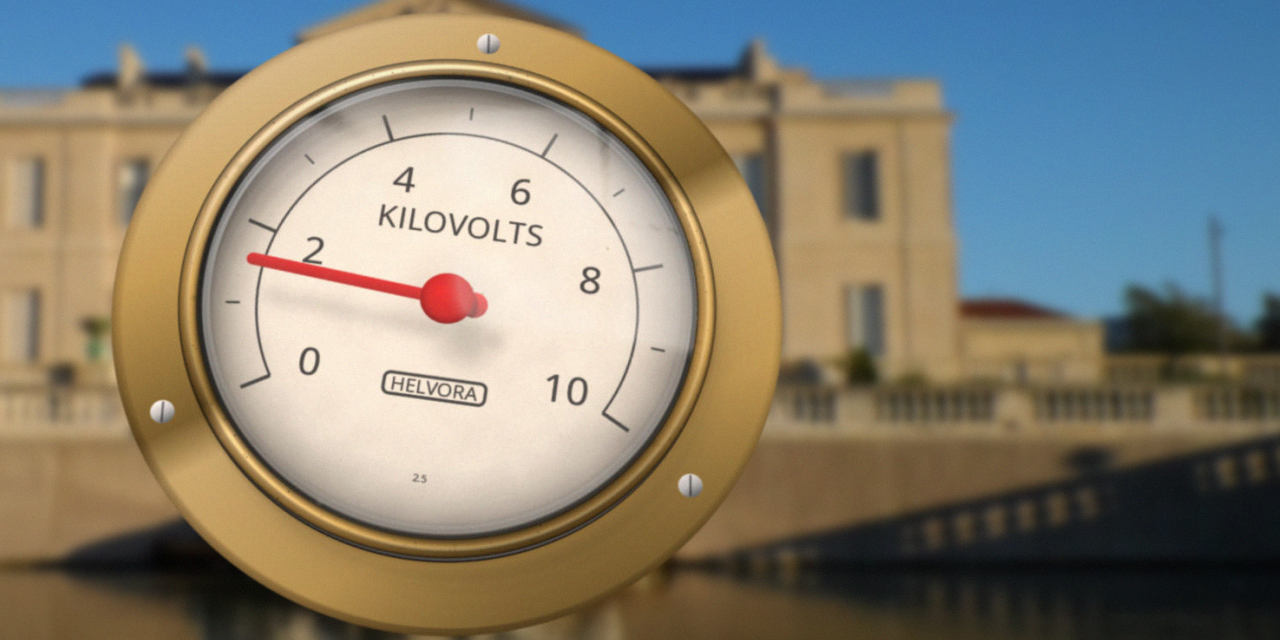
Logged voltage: 1.5 kV
